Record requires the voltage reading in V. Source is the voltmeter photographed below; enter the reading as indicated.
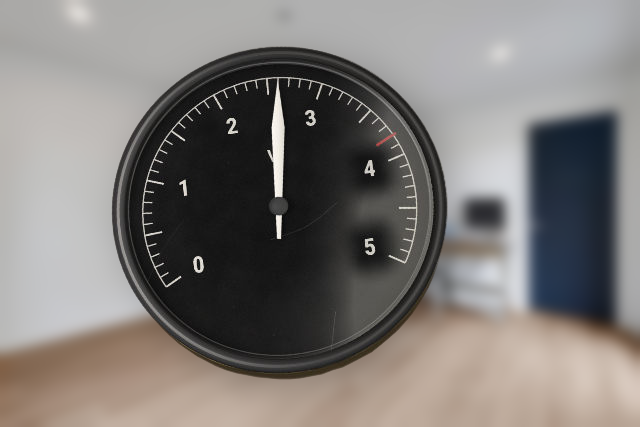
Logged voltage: 2.6 V
